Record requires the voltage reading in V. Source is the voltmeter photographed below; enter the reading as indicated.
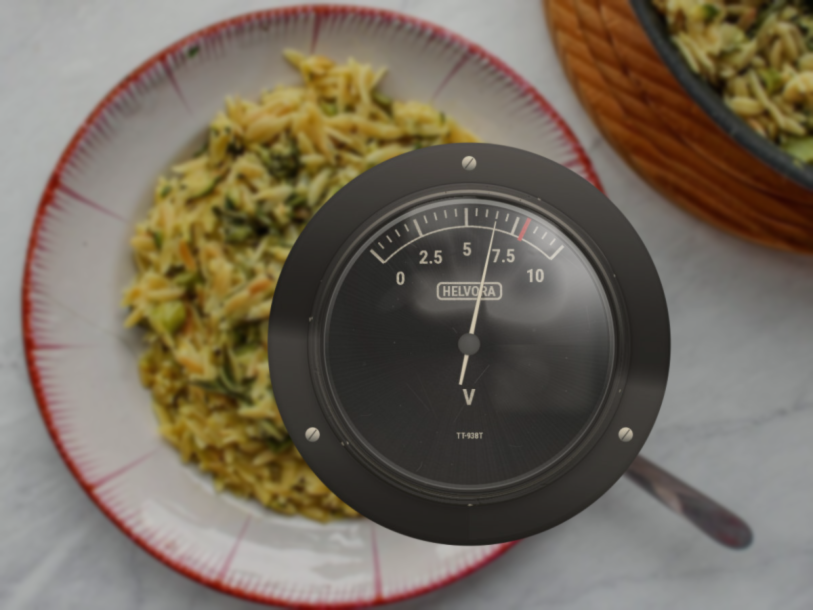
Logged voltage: 6.5 V
